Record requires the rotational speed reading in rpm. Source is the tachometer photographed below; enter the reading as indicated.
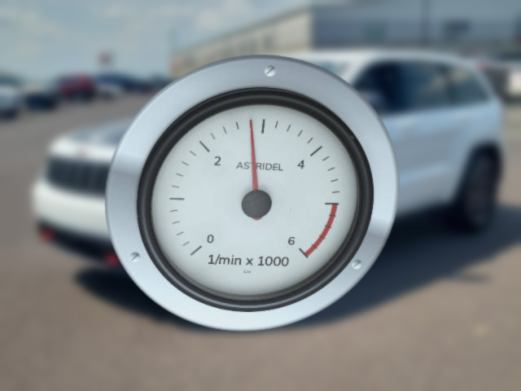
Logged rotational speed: 2800 rpm
